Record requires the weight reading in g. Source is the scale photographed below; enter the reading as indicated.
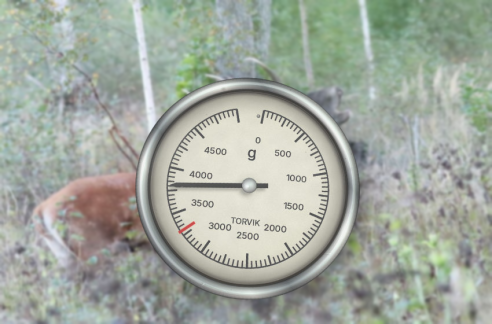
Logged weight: 3800 g
